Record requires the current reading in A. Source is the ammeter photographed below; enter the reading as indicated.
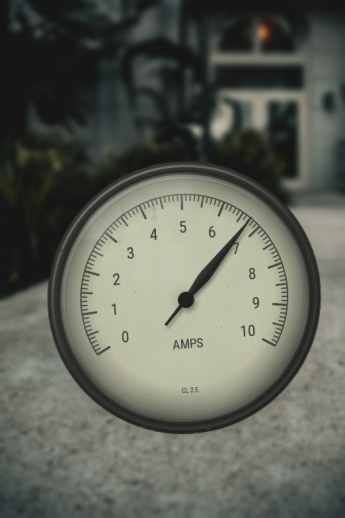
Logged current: 6.7 A
